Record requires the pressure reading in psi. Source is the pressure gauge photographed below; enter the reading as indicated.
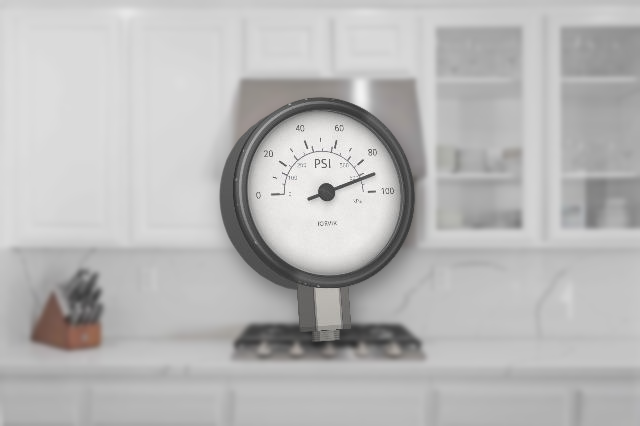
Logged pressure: 90 psi
